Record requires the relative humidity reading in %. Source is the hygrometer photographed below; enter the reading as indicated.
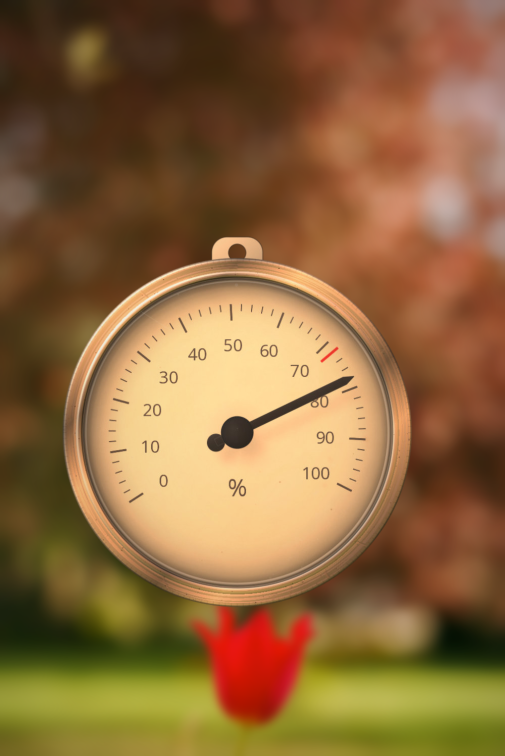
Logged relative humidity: 78 %
